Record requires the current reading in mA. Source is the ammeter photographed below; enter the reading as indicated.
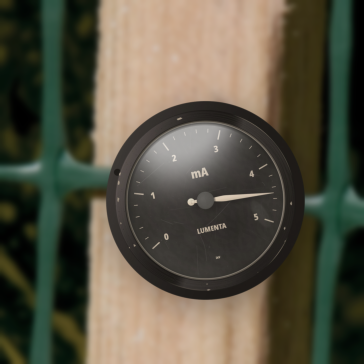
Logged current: 4.5 mA
